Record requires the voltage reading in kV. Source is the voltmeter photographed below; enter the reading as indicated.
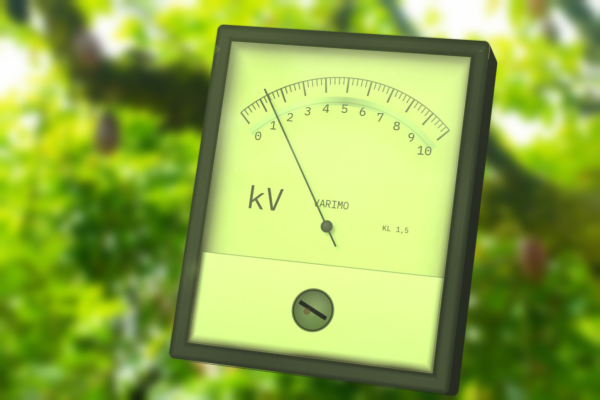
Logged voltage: 1.4 kV
